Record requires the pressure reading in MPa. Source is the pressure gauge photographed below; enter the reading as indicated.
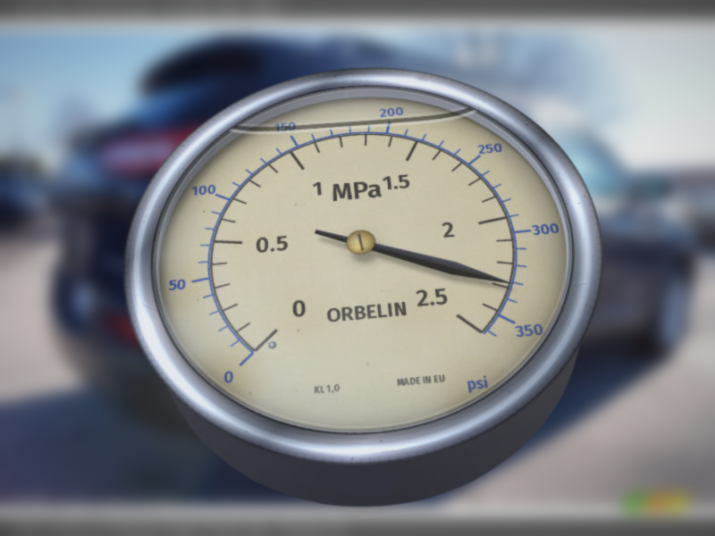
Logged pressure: 2.3 MPa
